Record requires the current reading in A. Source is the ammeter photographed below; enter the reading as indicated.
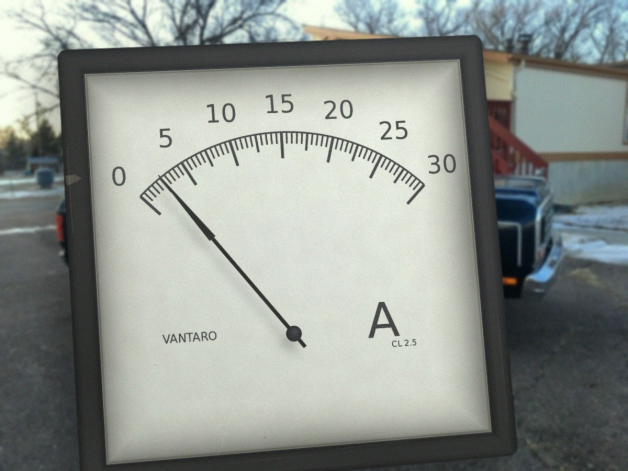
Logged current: 2.5 A
